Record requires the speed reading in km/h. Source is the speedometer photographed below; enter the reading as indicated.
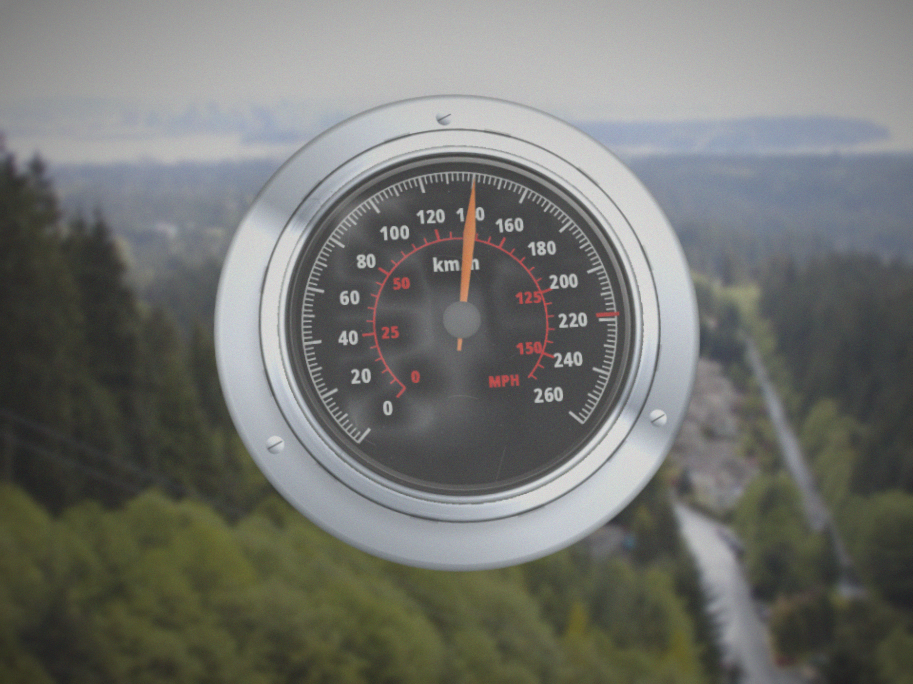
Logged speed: 140 km/h
